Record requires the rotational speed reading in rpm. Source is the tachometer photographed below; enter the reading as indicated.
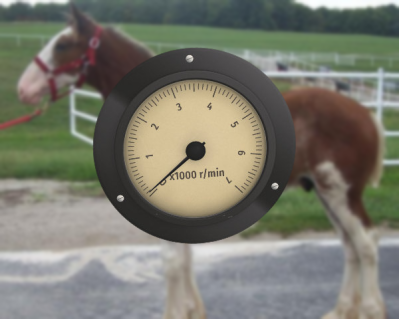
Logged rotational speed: 100 rpm
